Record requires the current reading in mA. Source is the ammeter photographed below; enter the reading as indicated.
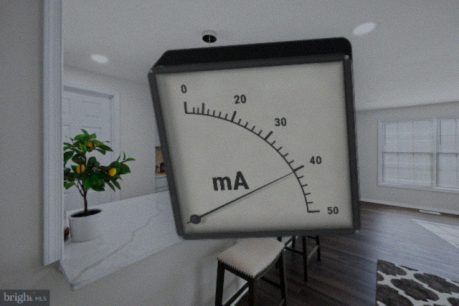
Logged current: 40 mA
